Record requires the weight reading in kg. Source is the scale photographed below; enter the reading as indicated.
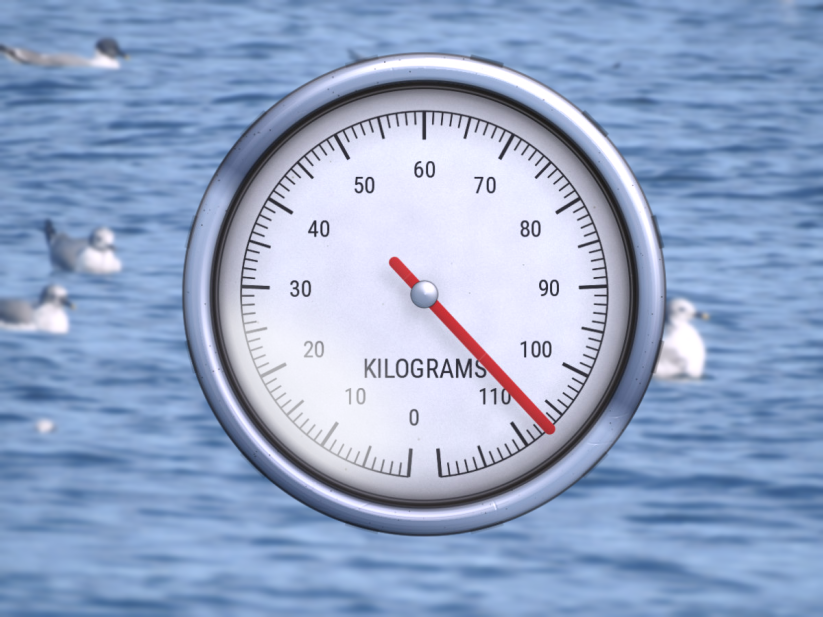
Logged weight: 107 kg
